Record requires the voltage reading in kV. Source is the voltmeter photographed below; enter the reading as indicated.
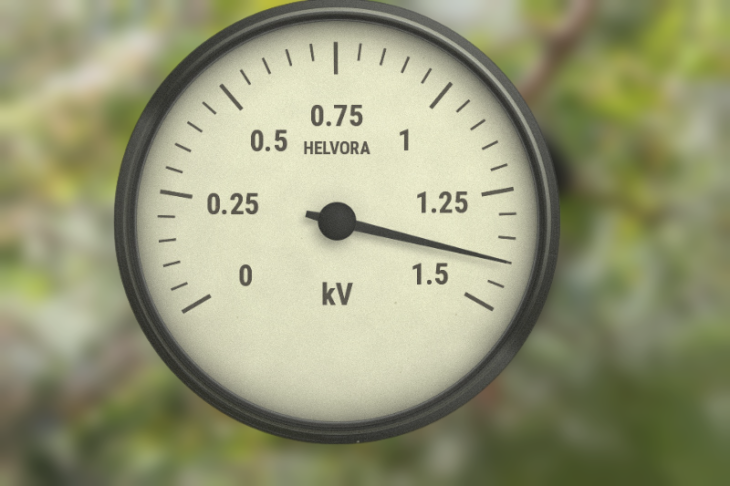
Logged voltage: 1.4 kV
